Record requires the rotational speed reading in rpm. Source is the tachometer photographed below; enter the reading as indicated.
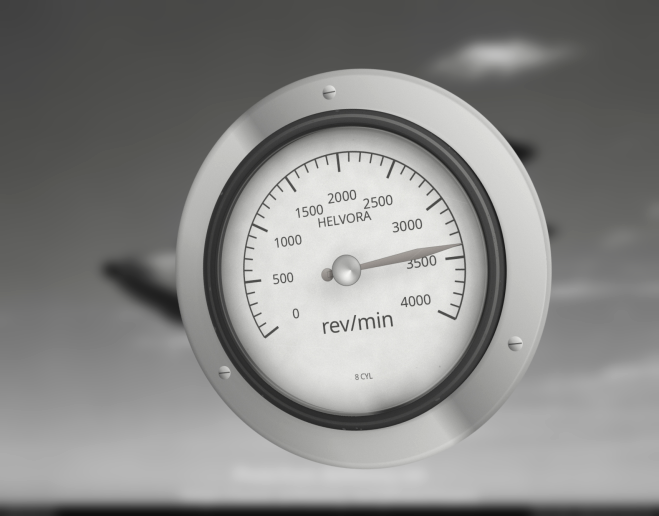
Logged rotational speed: 3400 rpm
